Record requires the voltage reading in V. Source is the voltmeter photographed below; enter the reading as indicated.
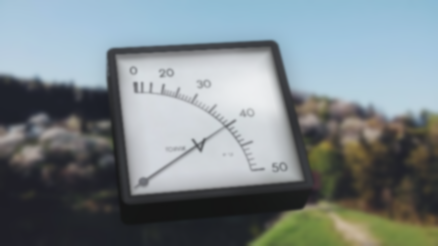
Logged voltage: 40 V
